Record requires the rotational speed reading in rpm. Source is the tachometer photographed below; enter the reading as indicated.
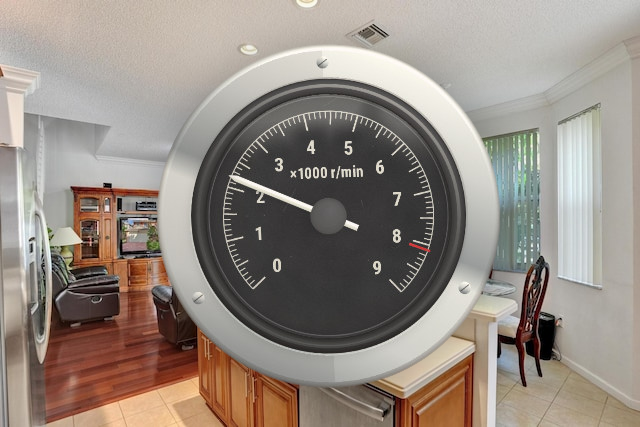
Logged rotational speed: 2200 rpm
